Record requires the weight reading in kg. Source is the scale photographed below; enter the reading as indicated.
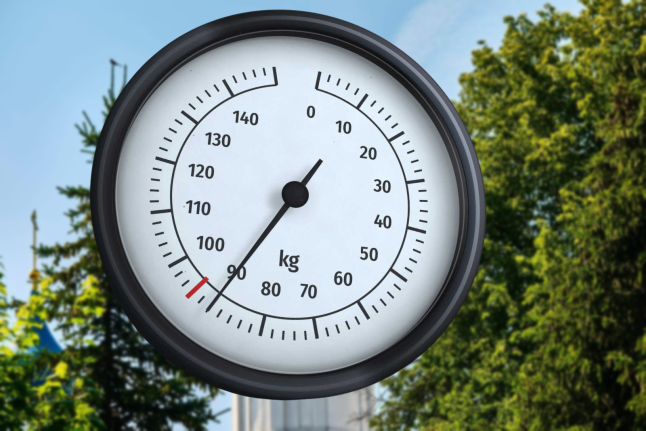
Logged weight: 90 kg
